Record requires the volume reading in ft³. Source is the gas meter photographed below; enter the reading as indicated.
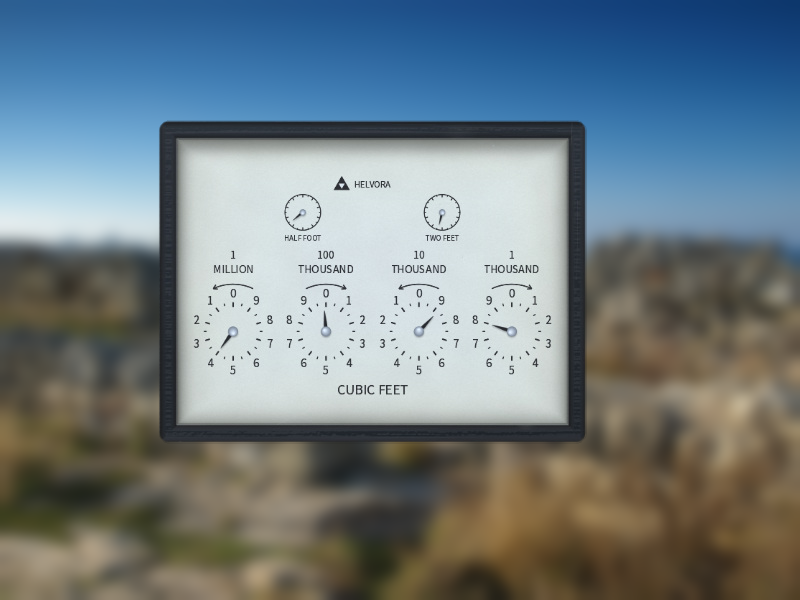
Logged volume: 398800 ft³
